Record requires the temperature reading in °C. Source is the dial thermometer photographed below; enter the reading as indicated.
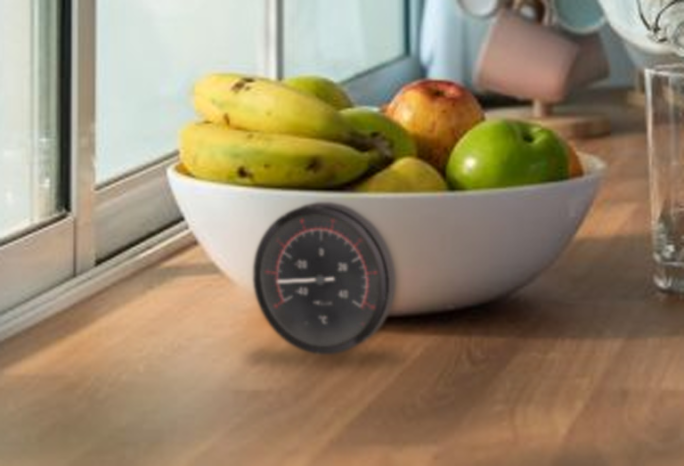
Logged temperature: -32 °C
